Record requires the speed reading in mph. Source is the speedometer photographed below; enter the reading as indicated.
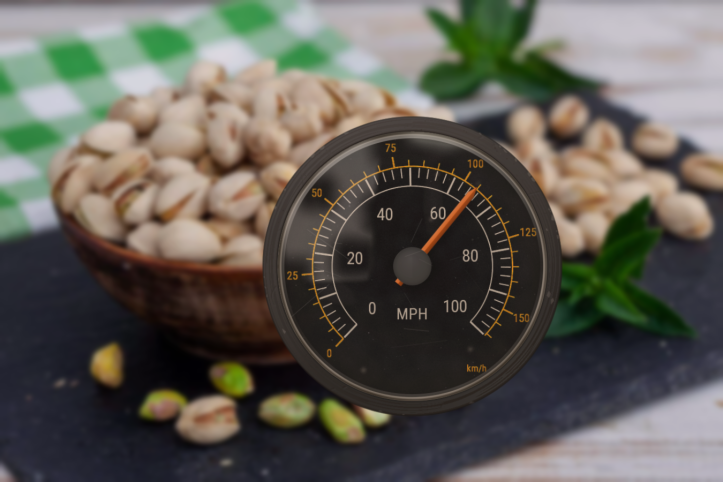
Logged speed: 65 mph
